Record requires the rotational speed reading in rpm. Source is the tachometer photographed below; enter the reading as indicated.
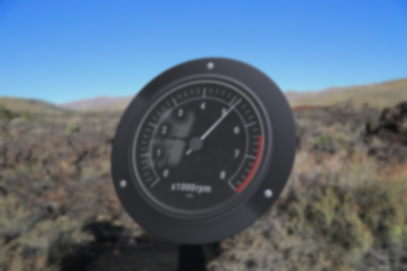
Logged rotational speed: 5200 rpm
